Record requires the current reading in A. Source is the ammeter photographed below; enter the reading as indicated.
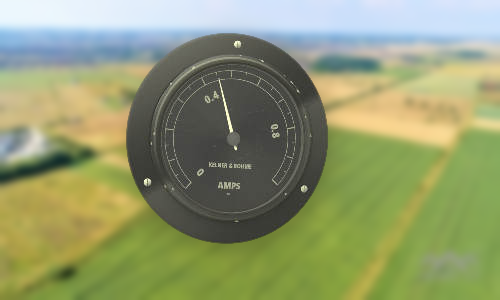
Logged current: 0.45 A
